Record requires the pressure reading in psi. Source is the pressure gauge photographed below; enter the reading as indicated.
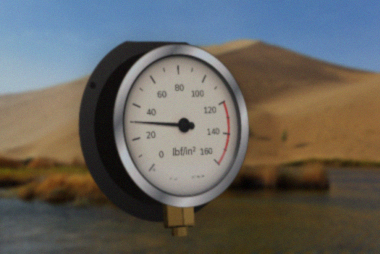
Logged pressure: 30 psi
